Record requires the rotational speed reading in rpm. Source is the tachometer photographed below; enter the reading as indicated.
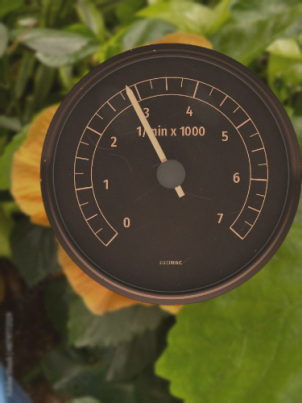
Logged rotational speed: 2875 rpm
